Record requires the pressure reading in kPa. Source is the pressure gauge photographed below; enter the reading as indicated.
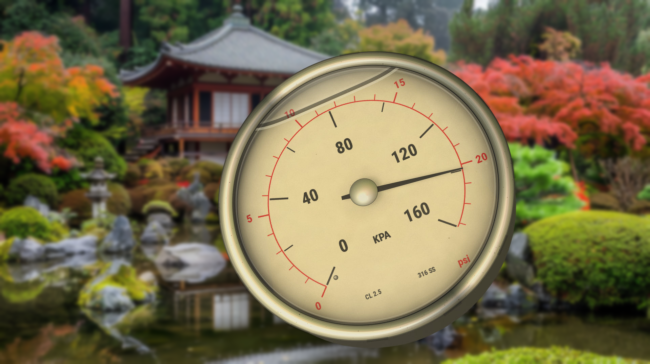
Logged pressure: 140 kPa
